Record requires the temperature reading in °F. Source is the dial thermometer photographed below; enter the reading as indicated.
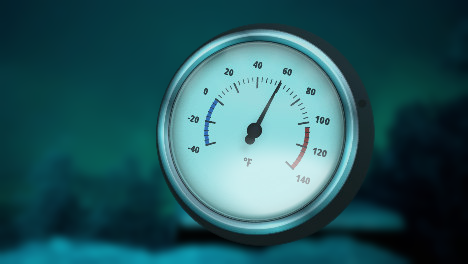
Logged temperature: 60 °F
